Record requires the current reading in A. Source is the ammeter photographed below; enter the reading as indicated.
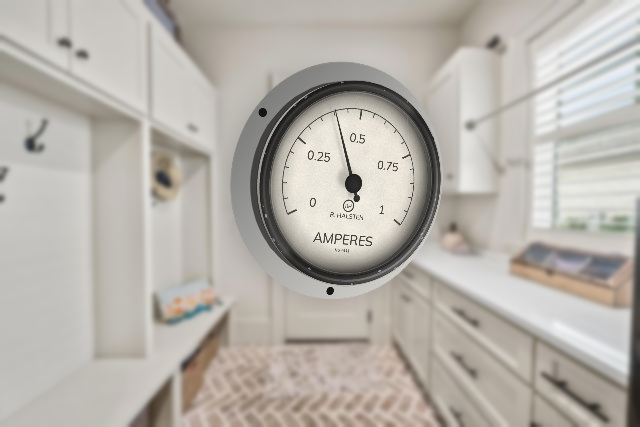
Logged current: 0.4 A
